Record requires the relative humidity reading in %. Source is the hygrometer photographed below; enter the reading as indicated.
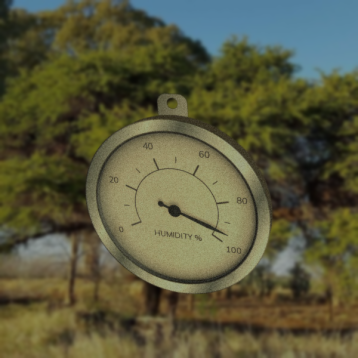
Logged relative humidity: 95 %
